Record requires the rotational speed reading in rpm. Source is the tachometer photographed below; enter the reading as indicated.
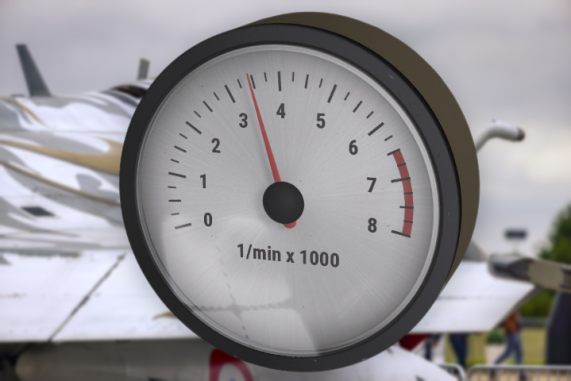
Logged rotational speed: 3500 rpm
